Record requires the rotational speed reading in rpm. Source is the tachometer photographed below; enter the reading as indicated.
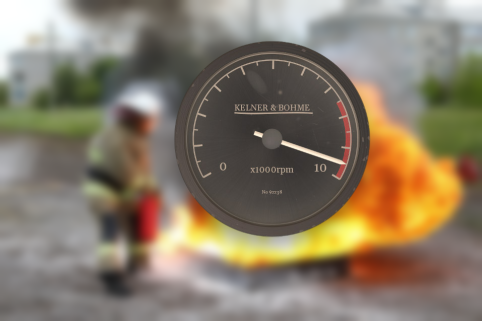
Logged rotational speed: 9500 rpm
